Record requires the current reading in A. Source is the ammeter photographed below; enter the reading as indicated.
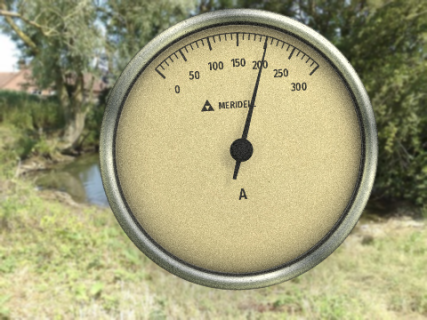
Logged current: 200 A
